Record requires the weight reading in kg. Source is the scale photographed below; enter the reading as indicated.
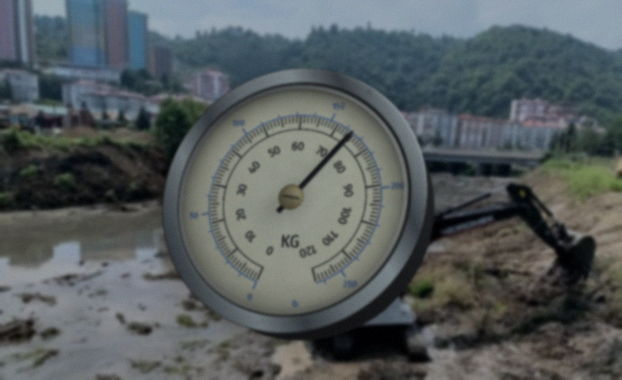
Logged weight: 75 kg
